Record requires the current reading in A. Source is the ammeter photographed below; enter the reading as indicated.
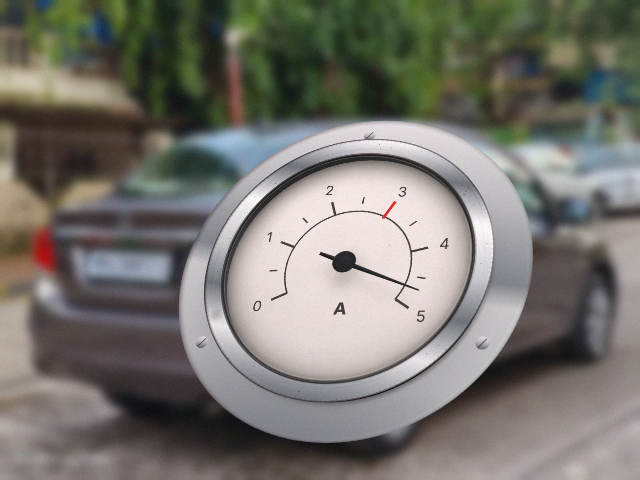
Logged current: 4.75 A
